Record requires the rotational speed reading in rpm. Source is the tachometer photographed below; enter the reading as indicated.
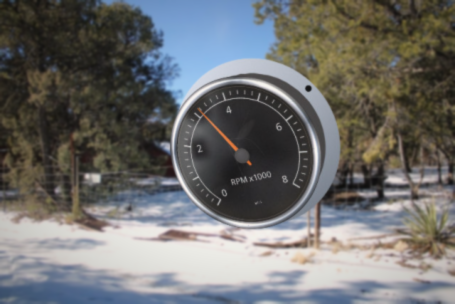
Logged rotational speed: 3200 rpm
